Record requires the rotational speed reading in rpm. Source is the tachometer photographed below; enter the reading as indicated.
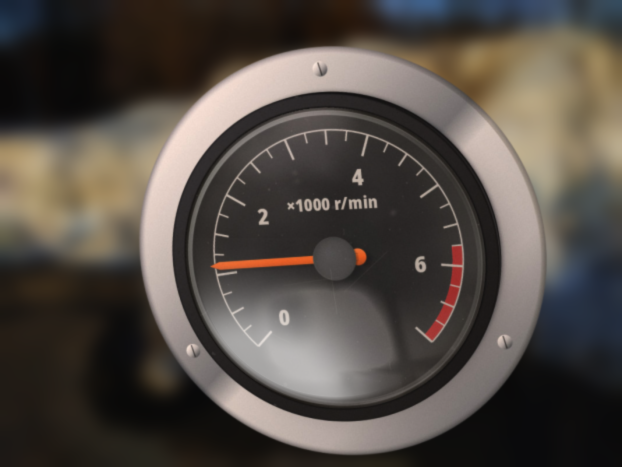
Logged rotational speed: 1125 rpm
